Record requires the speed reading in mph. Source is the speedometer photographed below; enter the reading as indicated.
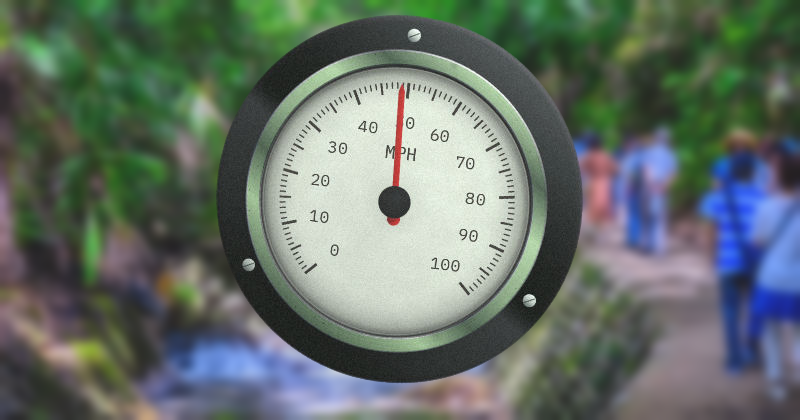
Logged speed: 49 mph
